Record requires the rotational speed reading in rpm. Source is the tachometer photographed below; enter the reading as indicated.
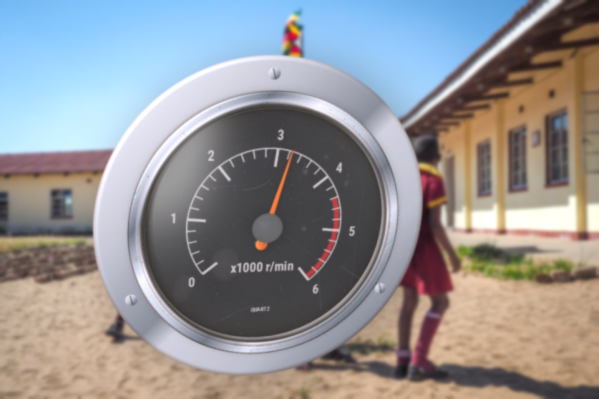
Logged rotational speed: 3200 rpm
